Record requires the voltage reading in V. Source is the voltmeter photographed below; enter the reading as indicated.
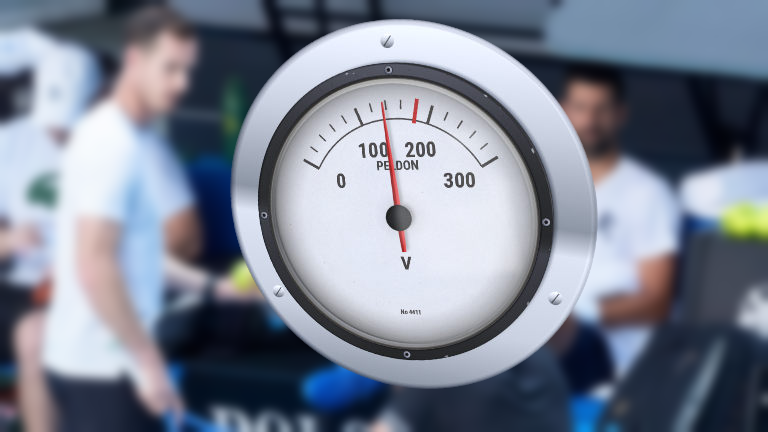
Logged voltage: 140 V
